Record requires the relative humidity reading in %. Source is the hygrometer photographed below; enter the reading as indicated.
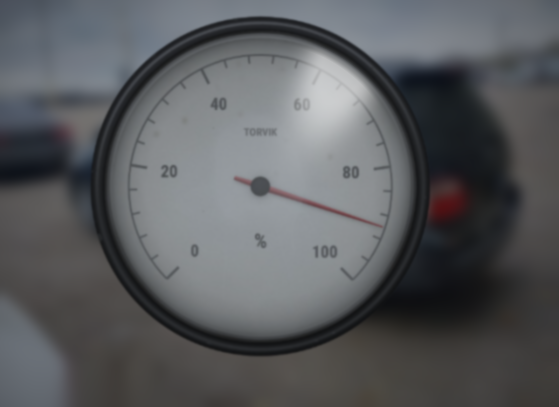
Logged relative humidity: 90 %
